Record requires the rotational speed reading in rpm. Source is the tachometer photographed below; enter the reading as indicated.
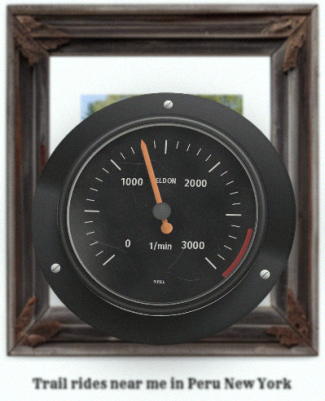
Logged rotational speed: 1300 rpm
